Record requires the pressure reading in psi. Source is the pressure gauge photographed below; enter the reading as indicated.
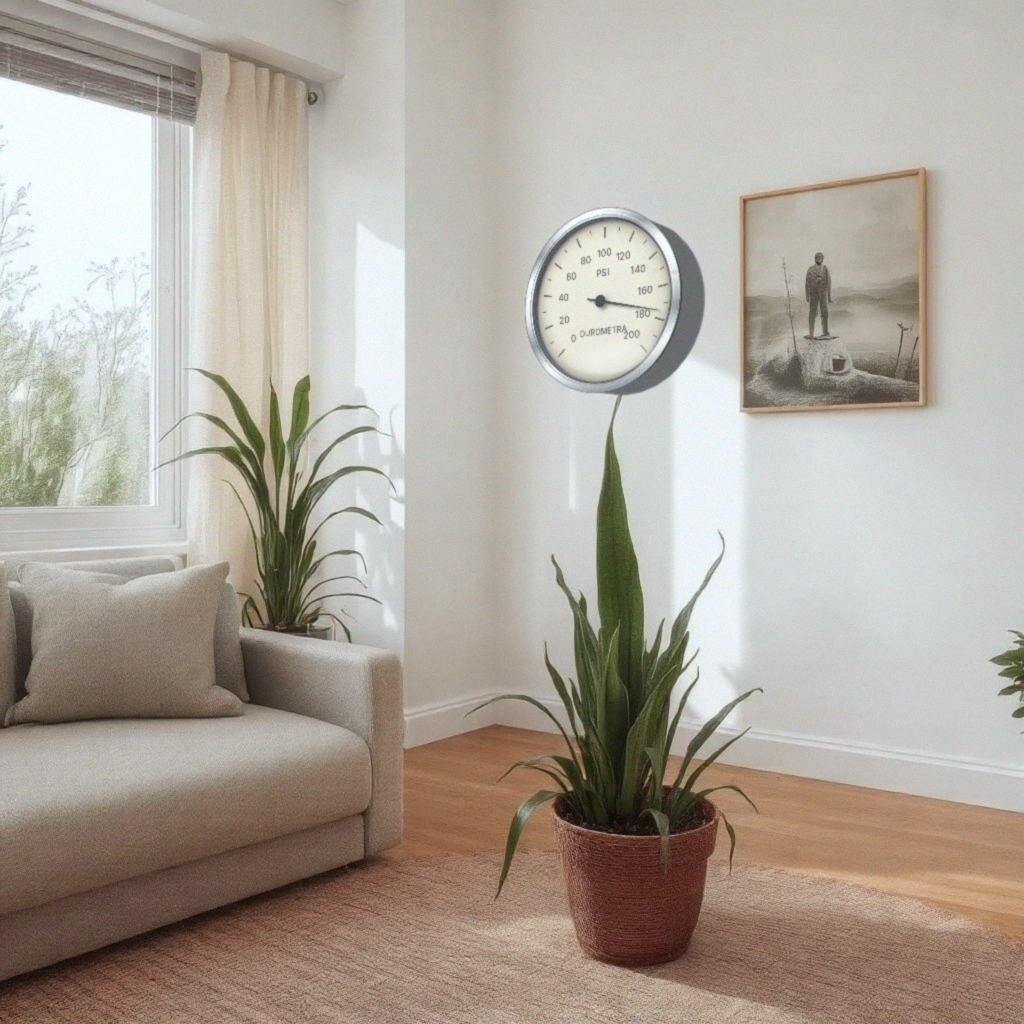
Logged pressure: 175 psi
